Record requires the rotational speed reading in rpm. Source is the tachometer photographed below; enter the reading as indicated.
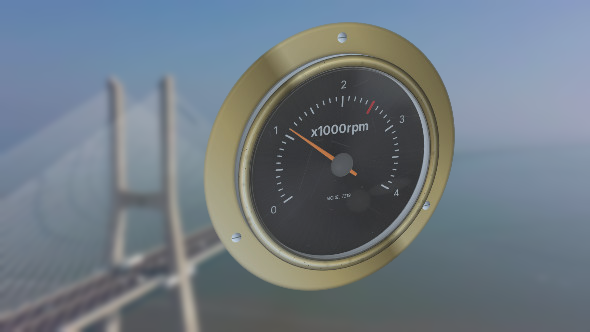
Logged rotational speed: 1100 rpm
